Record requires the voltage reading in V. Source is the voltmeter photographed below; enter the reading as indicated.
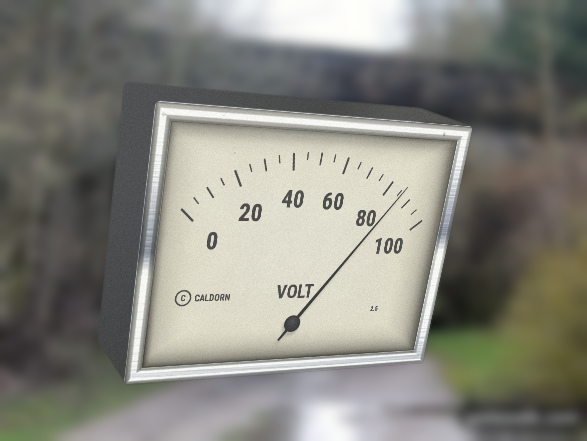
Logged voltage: 85 V
